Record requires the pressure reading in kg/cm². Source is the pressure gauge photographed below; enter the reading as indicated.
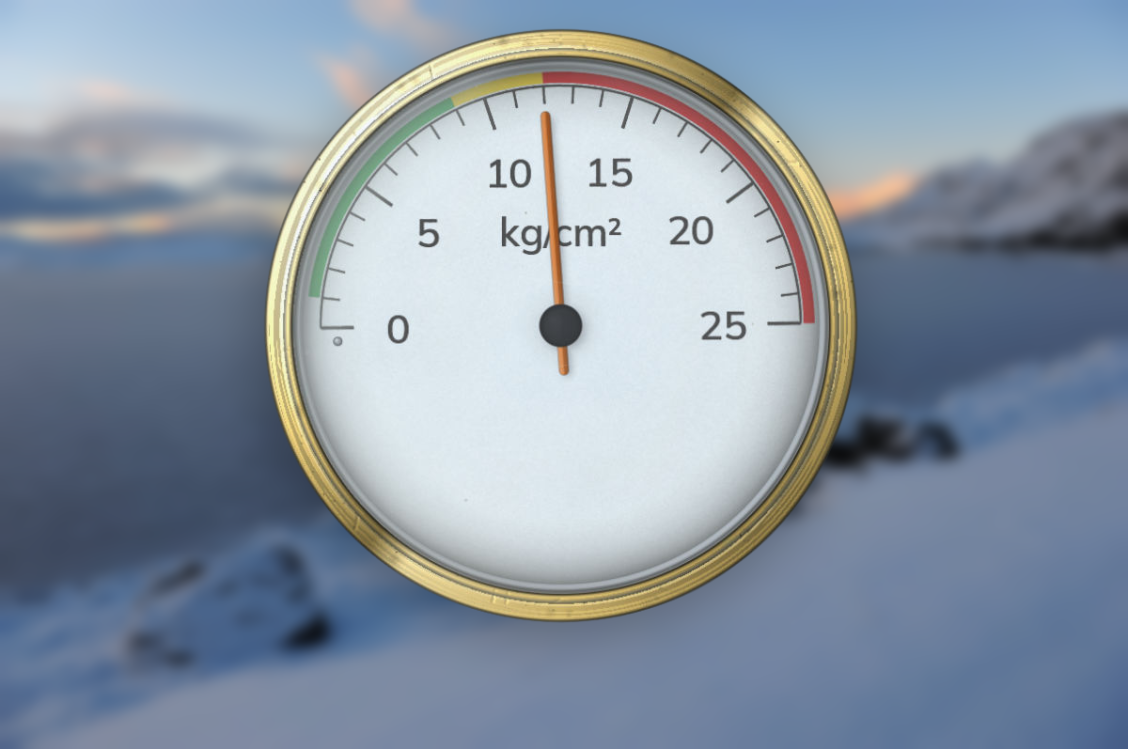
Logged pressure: 12 kg/cm²
